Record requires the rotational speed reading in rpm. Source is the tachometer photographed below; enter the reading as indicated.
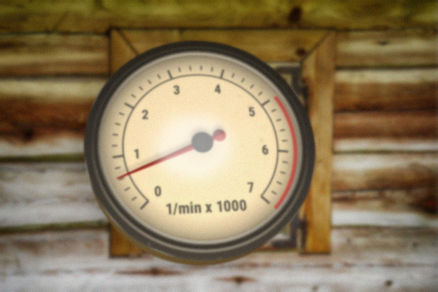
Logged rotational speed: 600 rpm
